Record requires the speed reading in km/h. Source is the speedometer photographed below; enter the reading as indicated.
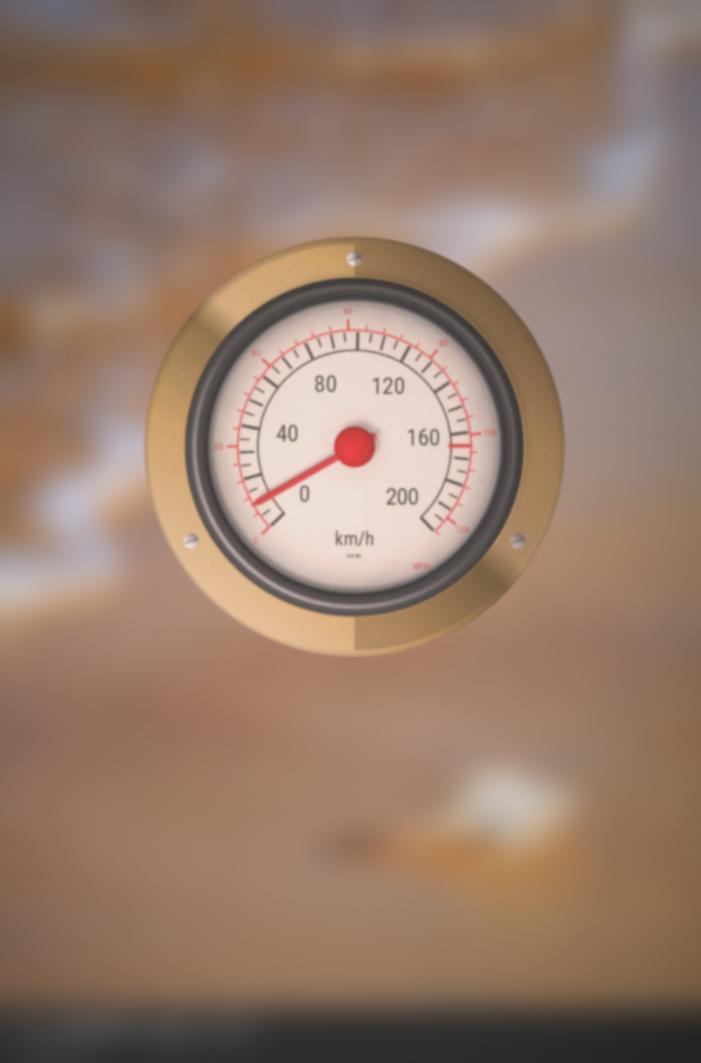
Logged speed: 10 km/h
